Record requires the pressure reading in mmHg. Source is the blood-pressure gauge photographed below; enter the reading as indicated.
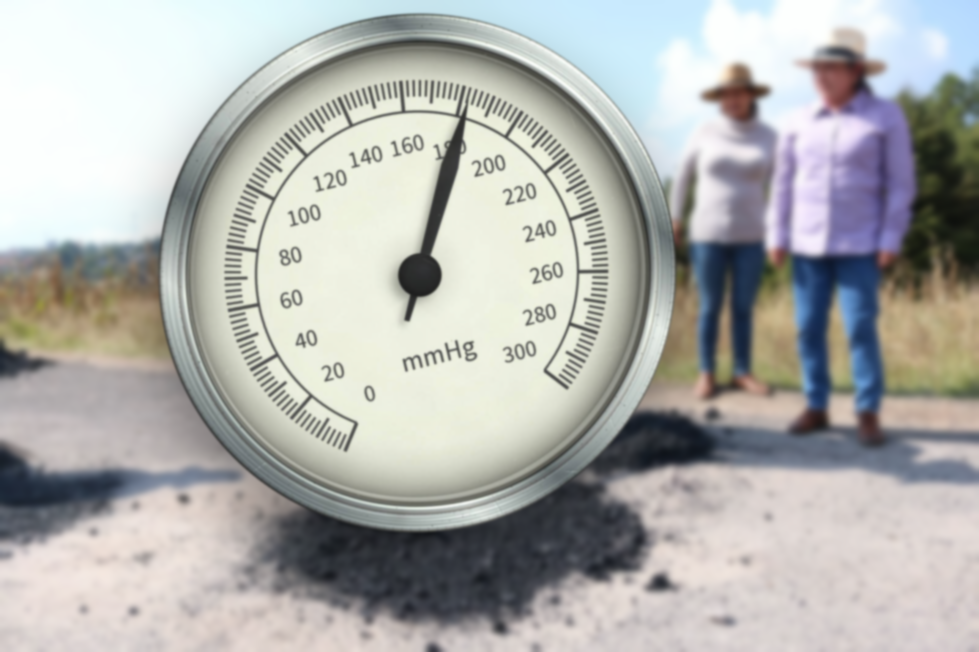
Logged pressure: 182 mmHg
